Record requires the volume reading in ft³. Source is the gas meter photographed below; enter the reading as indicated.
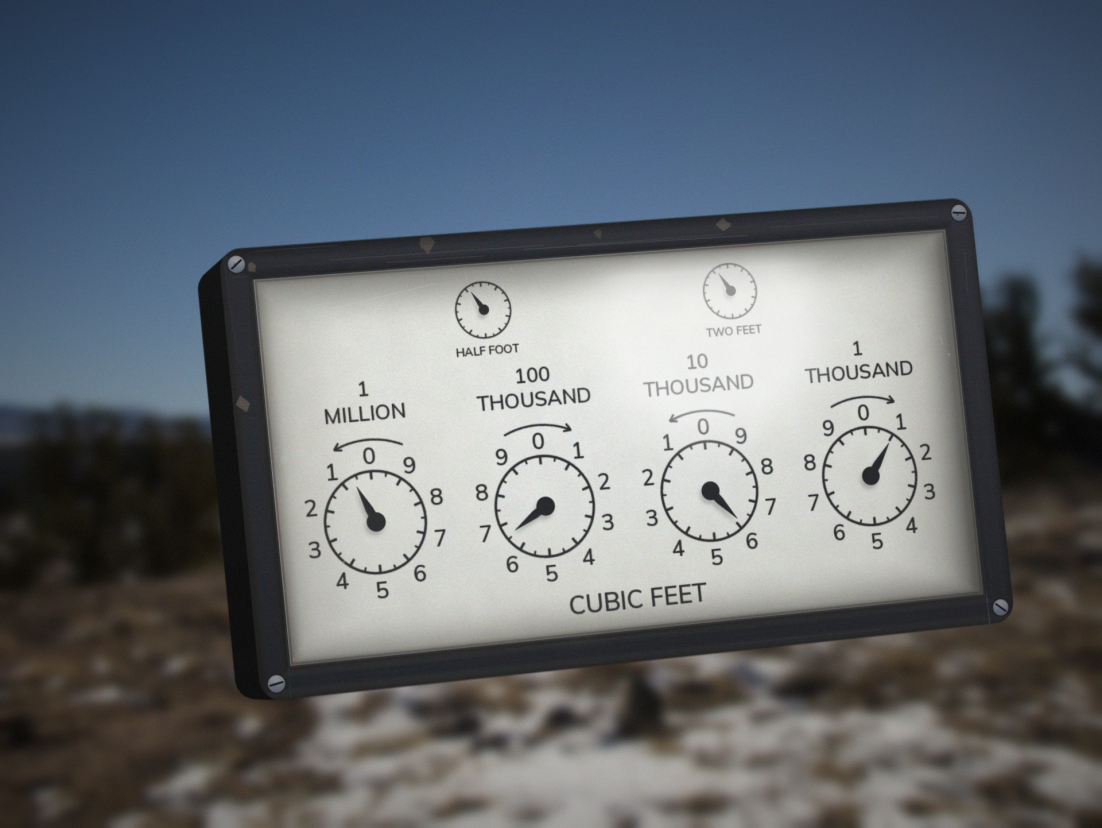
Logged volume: 66100 ft³
